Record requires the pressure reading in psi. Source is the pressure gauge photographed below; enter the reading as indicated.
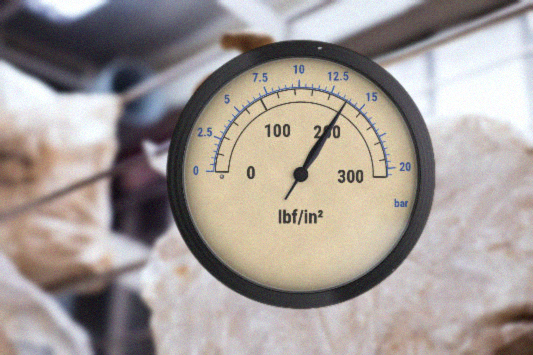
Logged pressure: 200 psi
